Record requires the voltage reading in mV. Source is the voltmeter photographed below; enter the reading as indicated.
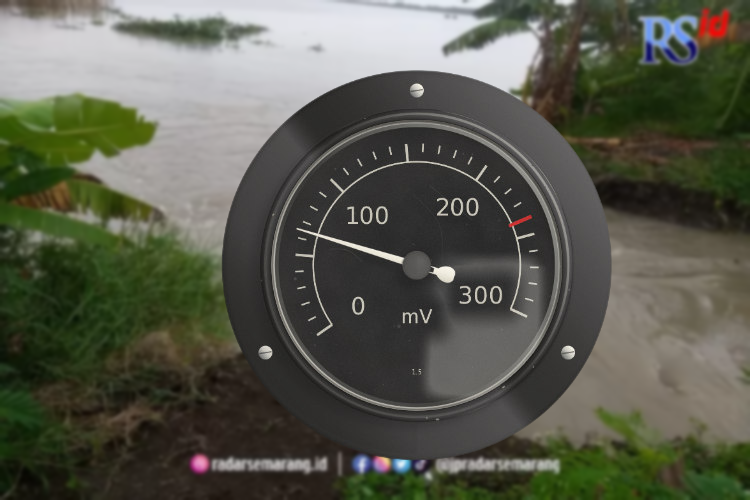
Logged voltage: 65 mV
